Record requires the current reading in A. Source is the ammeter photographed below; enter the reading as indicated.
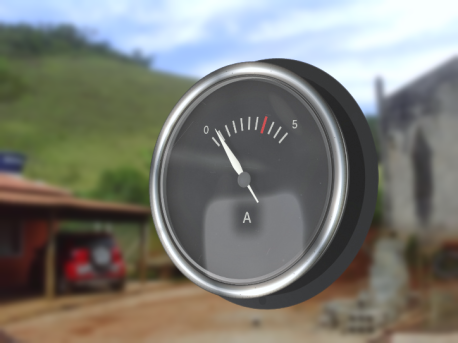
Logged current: 0.5 A
